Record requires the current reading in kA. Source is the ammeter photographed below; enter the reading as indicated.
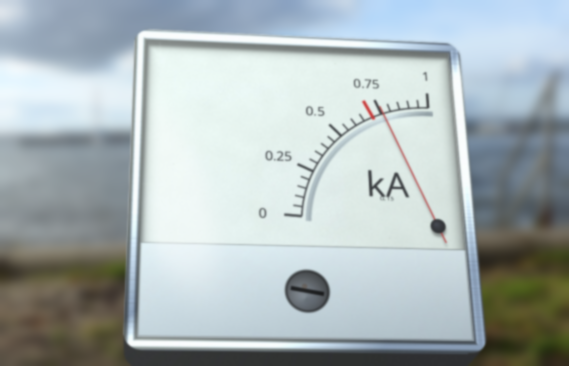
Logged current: 0.75 kA
